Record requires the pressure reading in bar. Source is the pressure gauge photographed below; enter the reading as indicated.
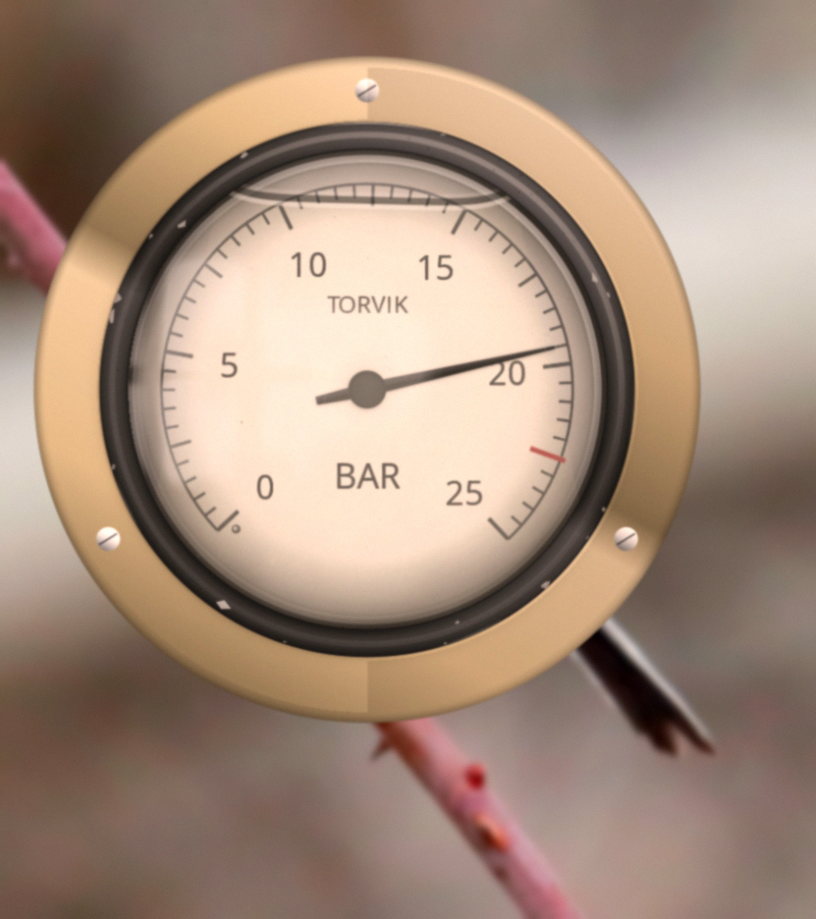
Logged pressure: 19.5 bar
